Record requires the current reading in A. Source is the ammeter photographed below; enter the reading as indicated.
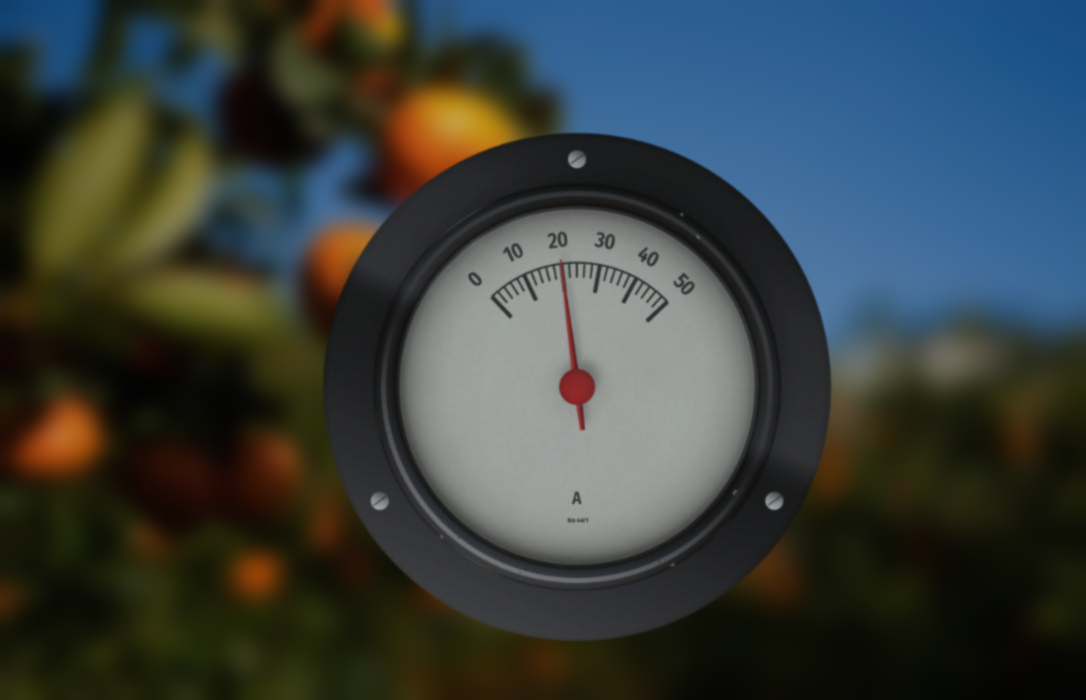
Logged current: 20 A
